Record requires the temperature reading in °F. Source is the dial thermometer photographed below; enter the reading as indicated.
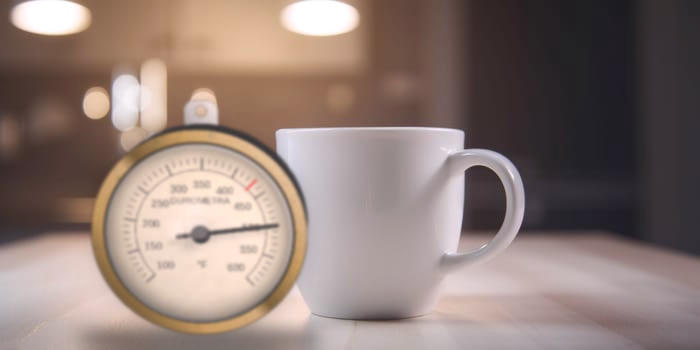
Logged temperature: 500 °F
